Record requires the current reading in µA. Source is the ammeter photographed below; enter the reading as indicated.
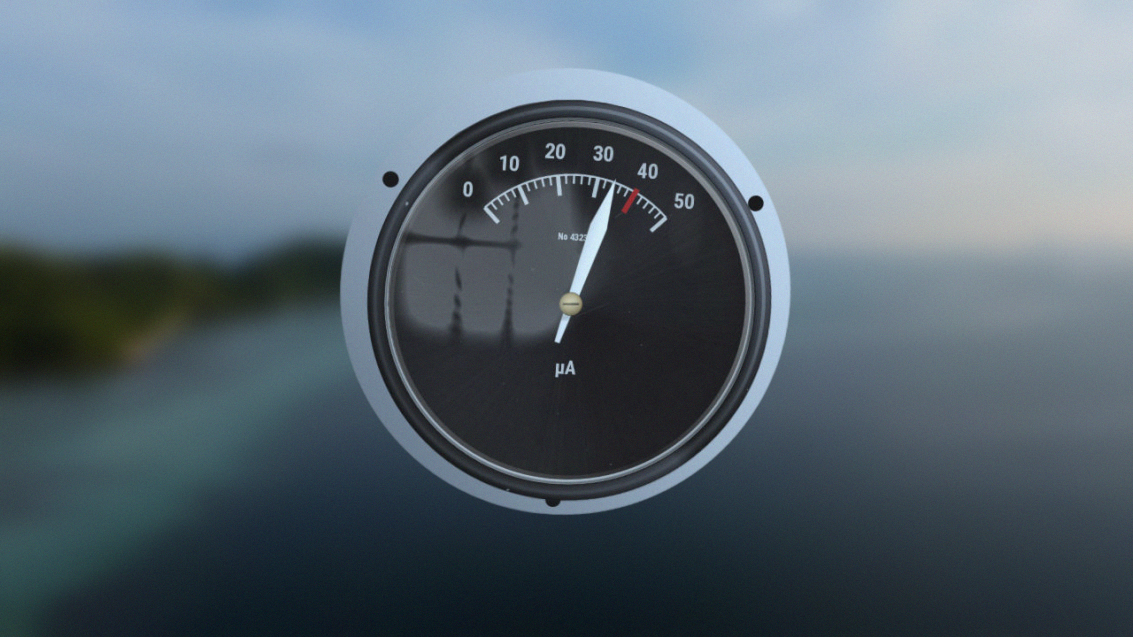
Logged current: 34 µA
